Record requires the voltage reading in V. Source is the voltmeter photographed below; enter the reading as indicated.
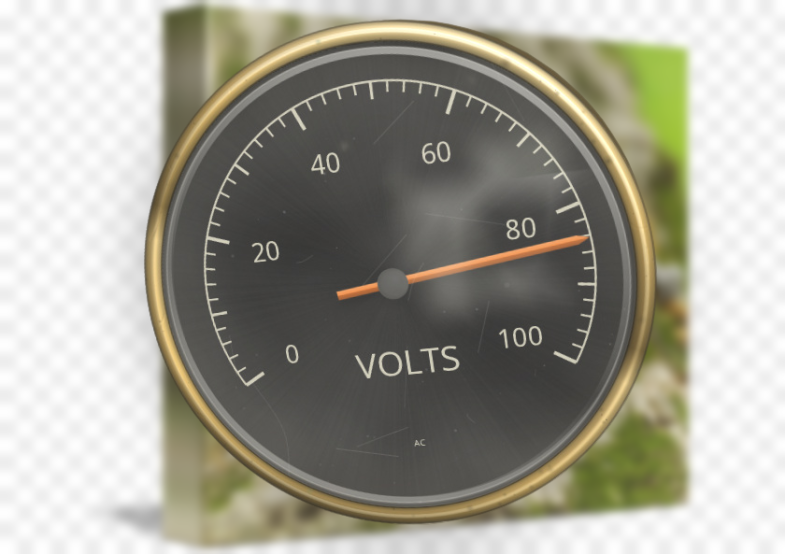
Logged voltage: 84 V
